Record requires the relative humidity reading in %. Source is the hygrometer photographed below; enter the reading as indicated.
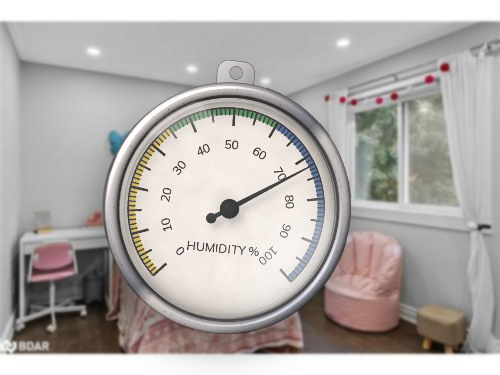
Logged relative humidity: 72 %
